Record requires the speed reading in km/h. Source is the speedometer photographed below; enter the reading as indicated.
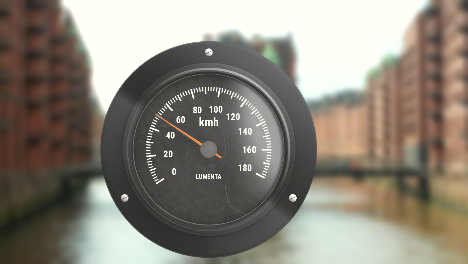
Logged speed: 50 km/h
